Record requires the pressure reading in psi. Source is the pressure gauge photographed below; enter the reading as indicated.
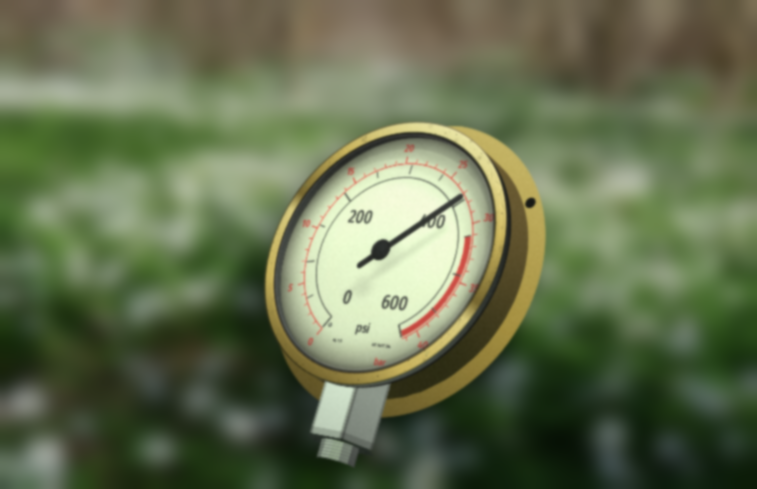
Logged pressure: 400 psi
